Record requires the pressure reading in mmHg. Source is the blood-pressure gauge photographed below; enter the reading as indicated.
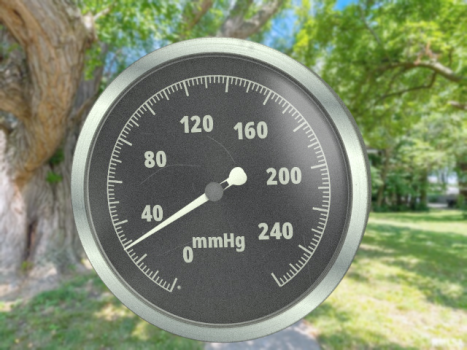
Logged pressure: 28 mmHg
